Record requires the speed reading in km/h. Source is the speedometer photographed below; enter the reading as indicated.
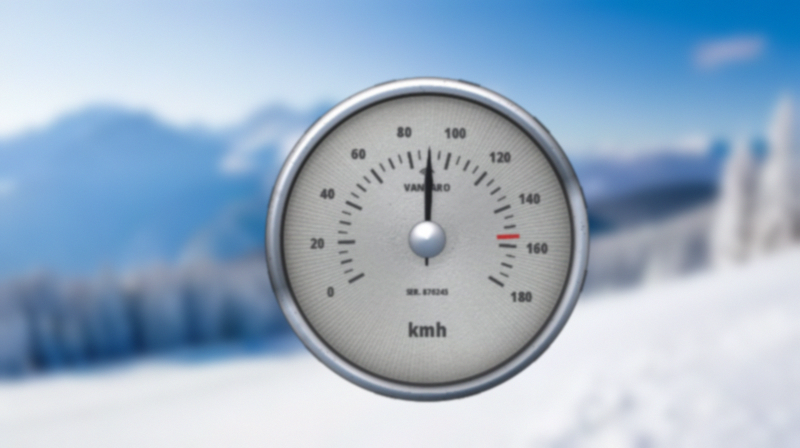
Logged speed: 90 km/h
